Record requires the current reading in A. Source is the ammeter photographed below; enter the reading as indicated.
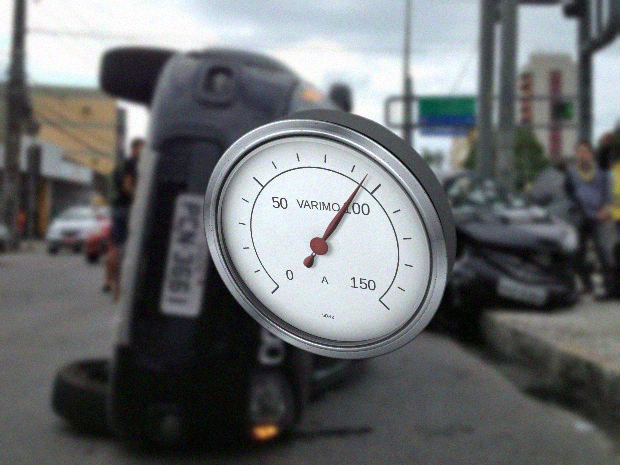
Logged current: 95 A
